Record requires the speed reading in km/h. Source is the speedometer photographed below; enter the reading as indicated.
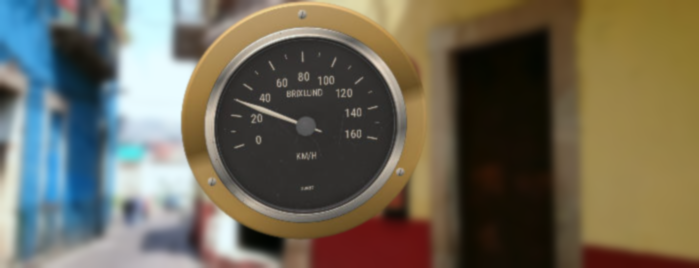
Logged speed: 30 km/h
